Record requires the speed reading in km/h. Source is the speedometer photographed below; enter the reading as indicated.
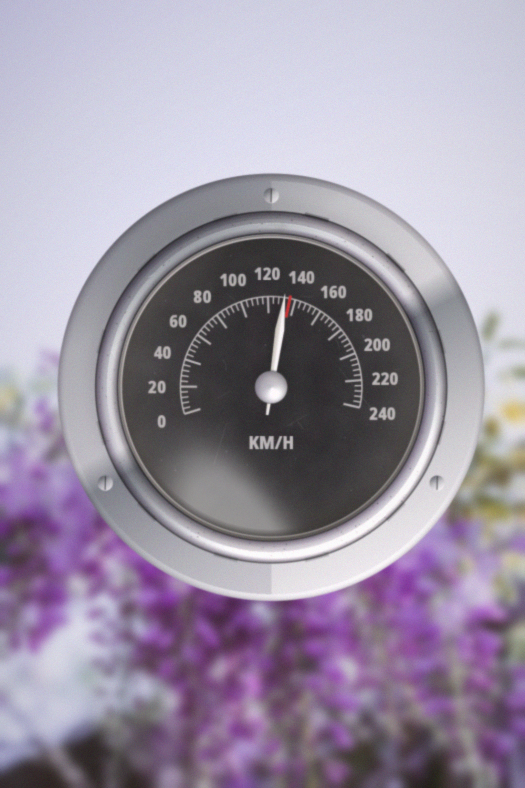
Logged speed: 132 km/h
